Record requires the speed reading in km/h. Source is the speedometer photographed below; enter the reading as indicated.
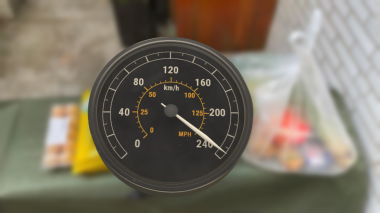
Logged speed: 235 km/h
